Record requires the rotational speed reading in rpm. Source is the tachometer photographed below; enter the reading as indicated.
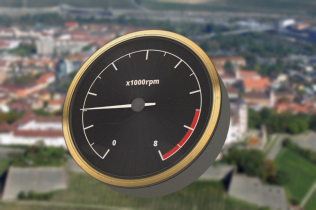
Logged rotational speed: 1500 rpm
